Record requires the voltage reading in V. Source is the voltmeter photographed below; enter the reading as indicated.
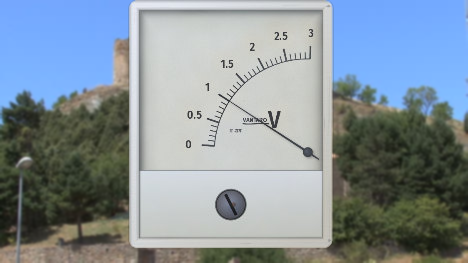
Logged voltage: 1 V
